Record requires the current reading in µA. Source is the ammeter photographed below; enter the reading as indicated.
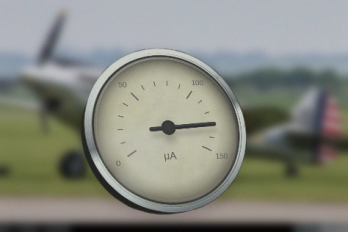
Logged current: 130 µA
